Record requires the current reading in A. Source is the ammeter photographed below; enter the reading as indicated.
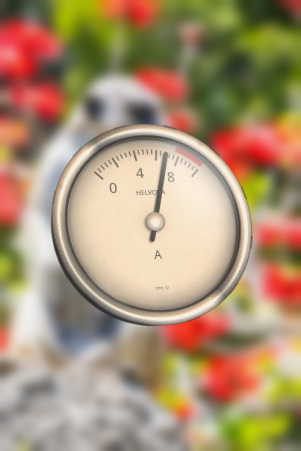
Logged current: 6.8 A
